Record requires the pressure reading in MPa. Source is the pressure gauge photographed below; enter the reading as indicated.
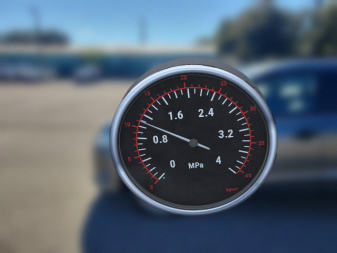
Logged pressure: 1.1 MPa
